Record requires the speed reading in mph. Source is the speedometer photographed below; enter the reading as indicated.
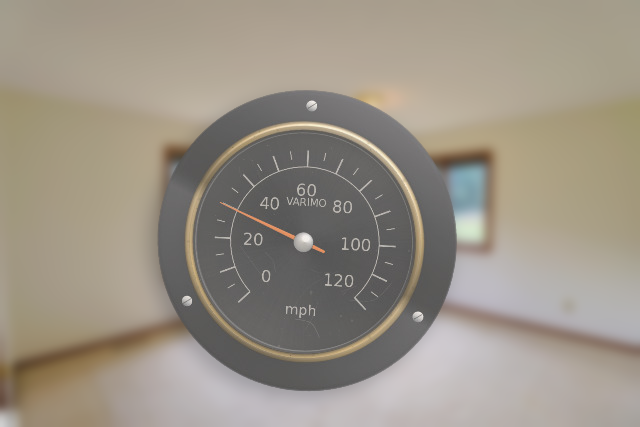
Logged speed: 30 mph
